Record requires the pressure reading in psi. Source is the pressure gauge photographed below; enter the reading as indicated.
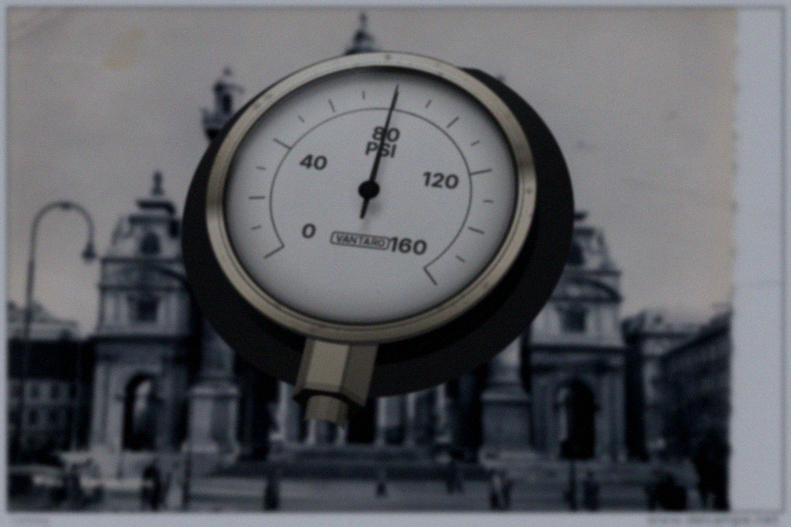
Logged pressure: 80 psi
